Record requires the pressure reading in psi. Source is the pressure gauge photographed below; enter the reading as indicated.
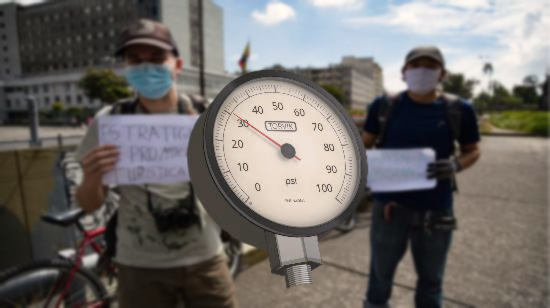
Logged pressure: 30 psi
